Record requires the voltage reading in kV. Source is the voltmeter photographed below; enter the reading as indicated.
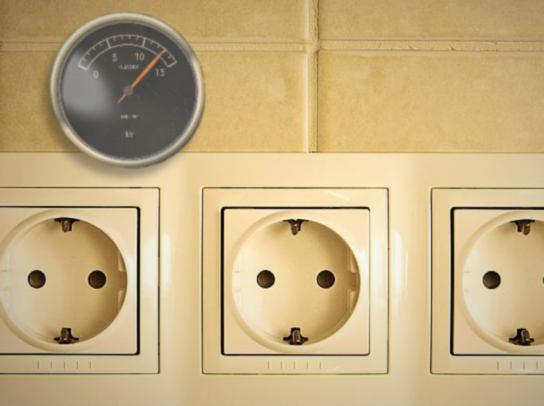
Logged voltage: 13 kV
